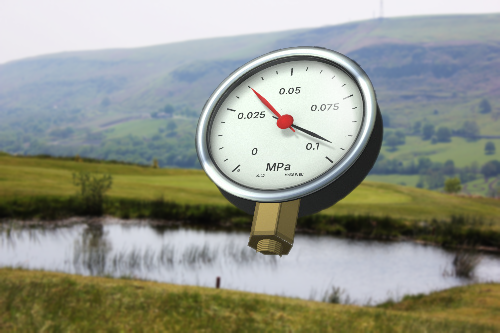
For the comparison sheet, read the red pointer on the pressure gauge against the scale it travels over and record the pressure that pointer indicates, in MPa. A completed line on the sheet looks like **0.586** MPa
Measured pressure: **0.035** MPa
